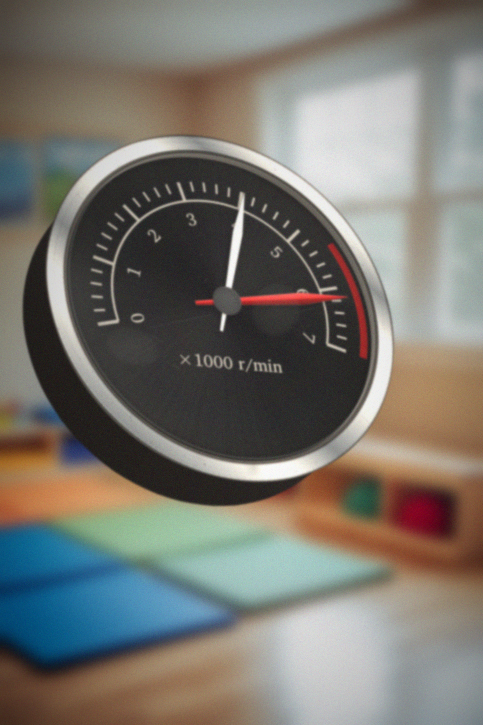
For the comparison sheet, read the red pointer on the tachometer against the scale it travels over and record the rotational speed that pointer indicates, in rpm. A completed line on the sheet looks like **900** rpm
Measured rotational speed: **6200** rpm
